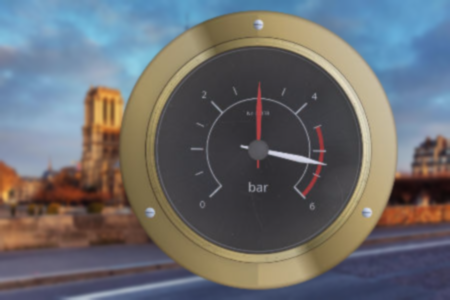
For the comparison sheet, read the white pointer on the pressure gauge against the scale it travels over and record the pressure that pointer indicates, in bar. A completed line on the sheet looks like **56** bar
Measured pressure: **5.25** bar
